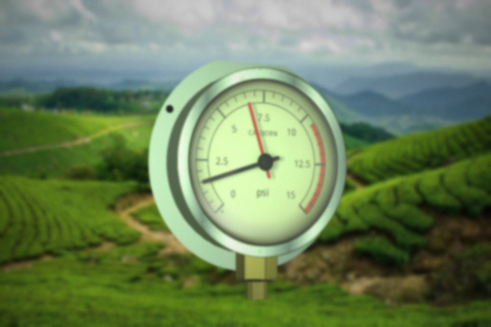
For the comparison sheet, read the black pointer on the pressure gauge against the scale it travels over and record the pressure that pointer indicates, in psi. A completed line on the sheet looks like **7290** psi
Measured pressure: **1.5** psi
